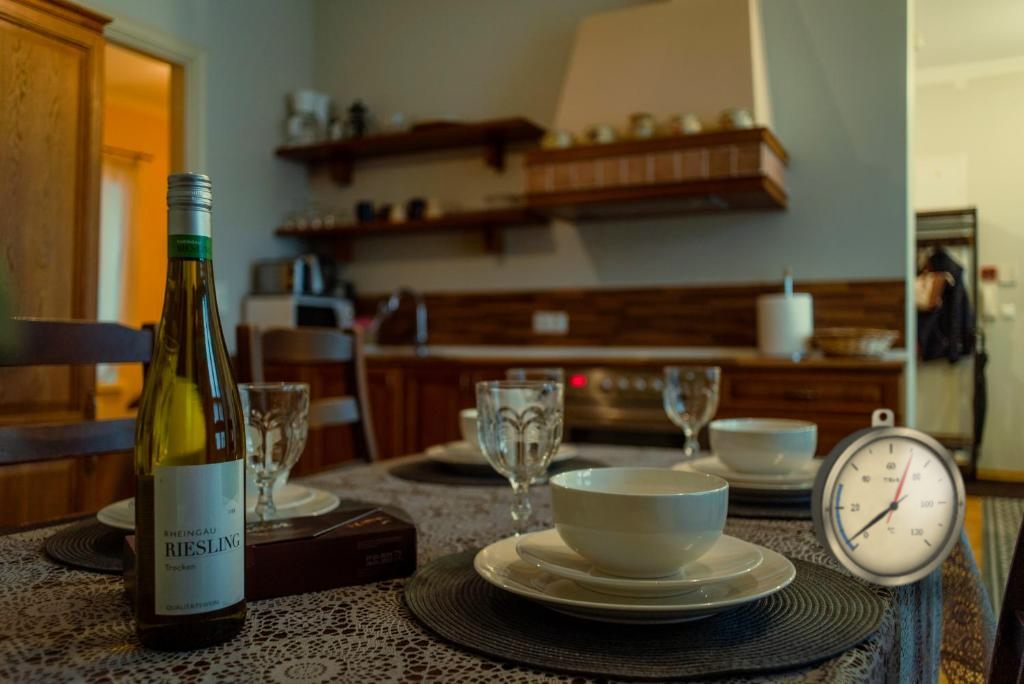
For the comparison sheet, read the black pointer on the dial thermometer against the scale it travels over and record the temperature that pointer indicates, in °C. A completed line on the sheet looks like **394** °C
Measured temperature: **5** °C
